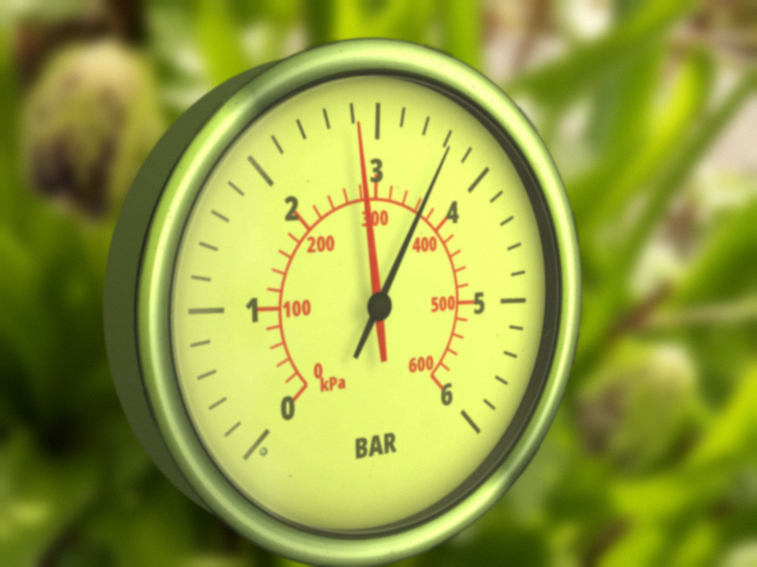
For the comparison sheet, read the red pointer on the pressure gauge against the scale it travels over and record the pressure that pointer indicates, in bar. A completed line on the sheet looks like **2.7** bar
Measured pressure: **2.8** bar
